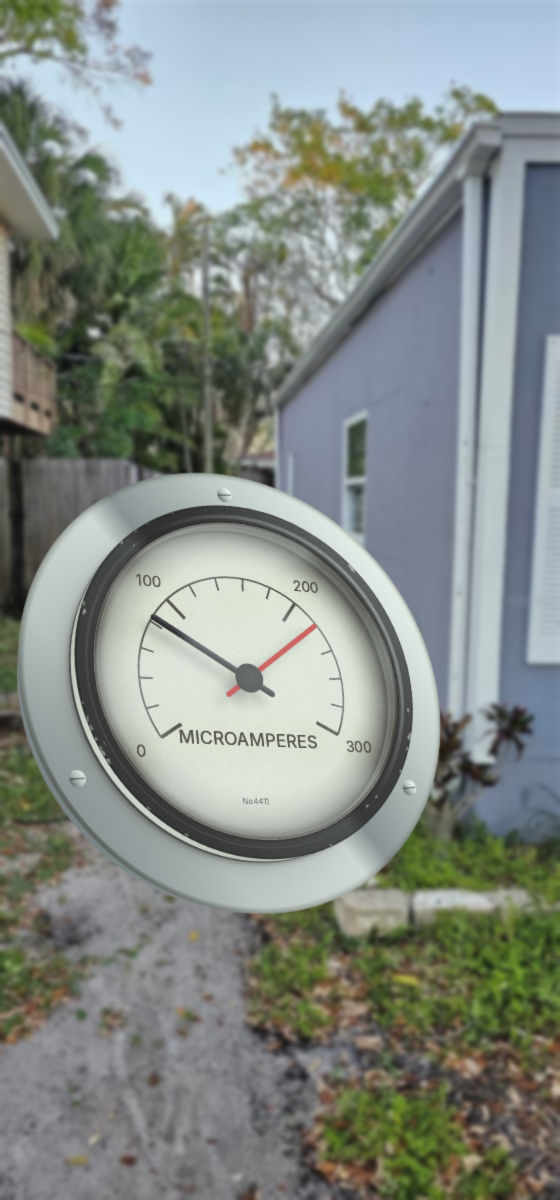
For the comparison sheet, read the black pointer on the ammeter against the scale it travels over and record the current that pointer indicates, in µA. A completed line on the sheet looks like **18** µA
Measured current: **80** µA
